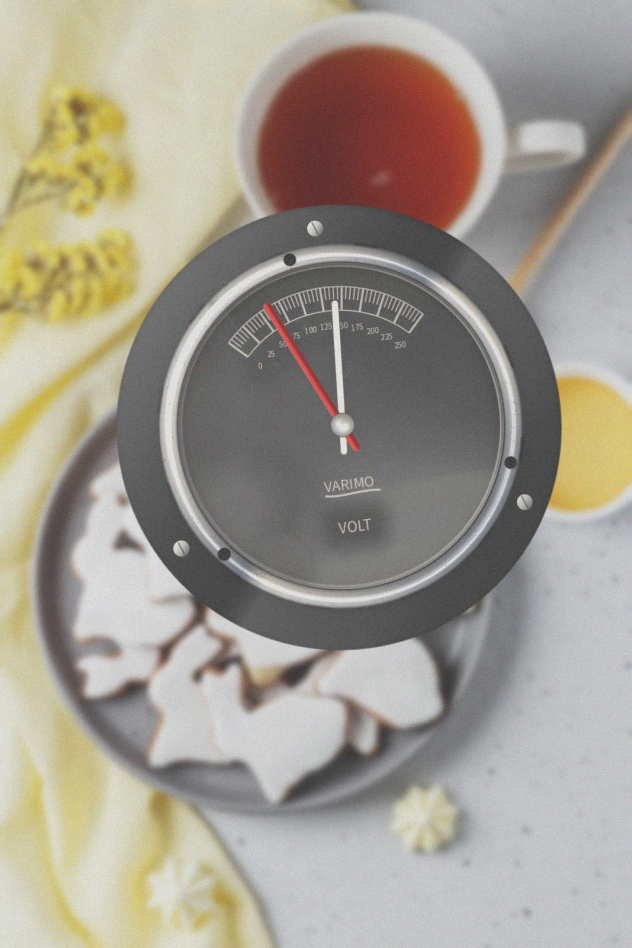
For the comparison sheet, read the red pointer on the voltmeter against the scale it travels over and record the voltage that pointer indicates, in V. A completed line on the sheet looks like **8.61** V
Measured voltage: **60** V
